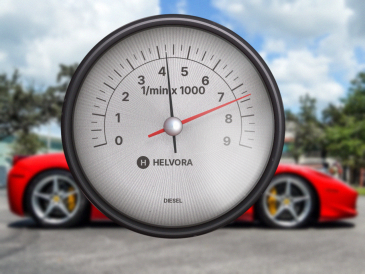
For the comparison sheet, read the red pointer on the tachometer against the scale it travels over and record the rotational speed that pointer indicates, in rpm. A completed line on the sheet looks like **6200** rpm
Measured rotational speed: **7375** rpm
